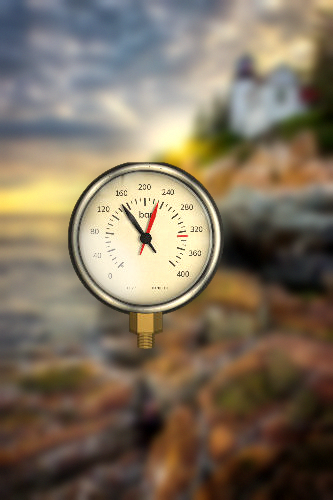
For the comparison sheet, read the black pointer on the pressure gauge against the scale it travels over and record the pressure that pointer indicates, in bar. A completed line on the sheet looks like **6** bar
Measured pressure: **150** bar
